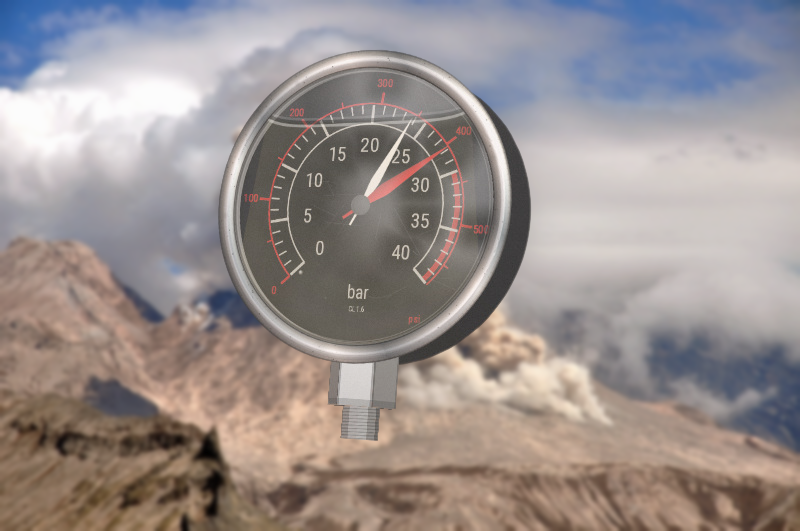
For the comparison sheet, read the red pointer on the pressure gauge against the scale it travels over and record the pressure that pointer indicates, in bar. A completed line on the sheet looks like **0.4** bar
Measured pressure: **28** bar
